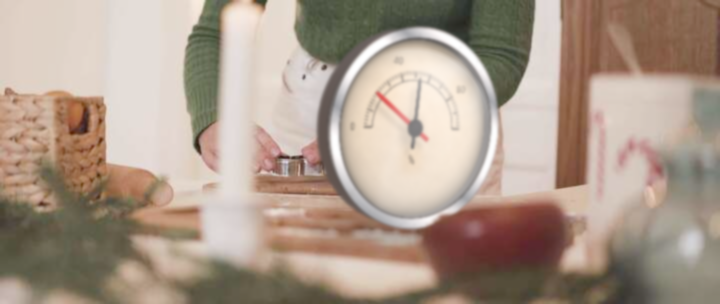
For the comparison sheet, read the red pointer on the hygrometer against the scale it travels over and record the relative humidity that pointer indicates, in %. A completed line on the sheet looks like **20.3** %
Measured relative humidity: **20** %
